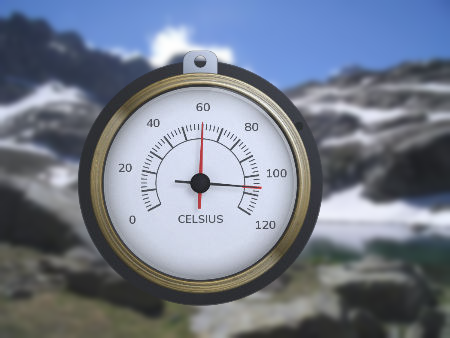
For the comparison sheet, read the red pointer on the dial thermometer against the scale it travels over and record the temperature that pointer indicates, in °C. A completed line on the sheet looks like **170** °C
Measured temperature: **60** °C
